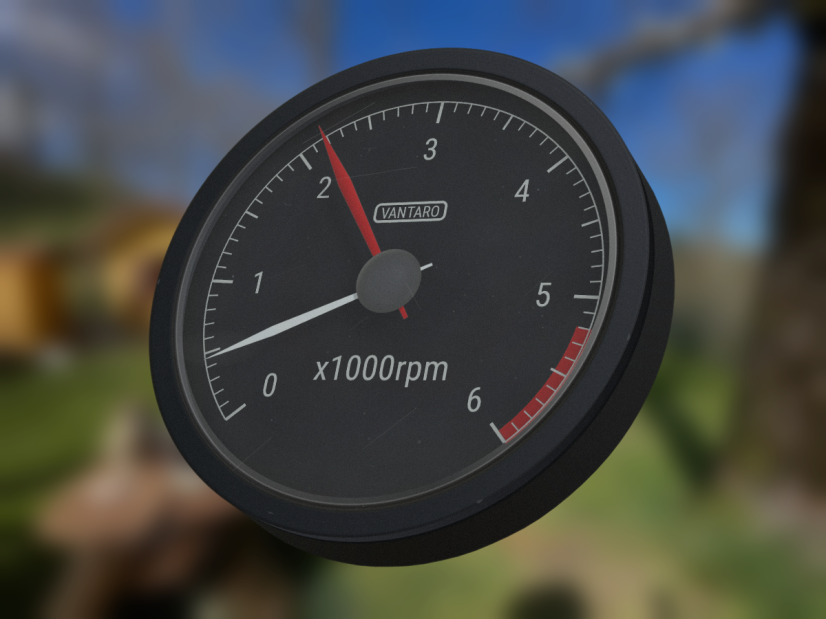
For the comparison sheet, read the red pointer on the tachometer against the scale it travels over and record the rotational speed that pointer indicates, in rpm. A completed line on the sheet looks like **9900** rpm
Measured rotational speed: **2200** rpm
